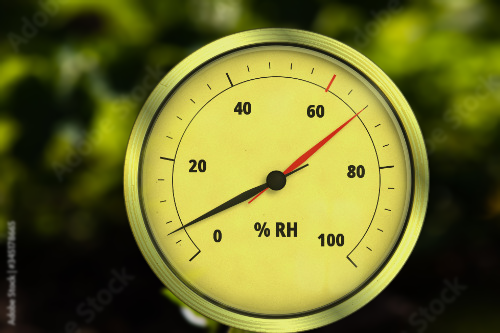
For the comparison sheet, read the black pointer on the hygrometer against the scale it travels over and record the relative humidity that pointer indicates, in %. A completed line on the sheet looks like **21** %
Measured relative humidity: **6** %
